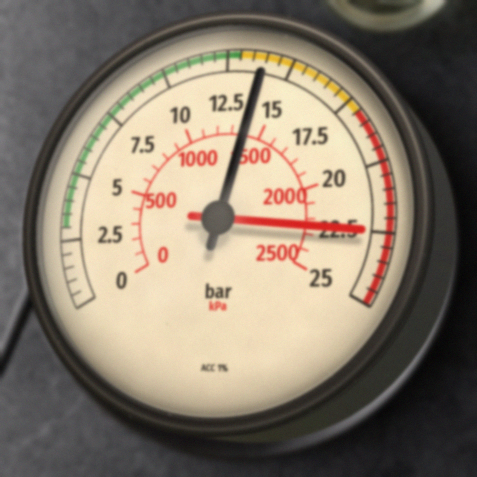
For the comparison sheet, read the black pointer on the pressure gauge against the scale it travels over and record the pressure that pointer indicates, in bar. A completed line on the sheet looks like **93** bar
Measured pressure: **14** bar
